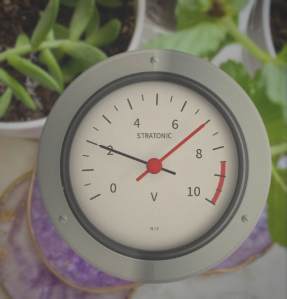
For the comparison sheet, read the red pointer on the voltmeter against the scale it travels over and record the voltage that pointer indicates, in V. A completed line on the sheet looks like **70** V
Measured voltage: **7** V
